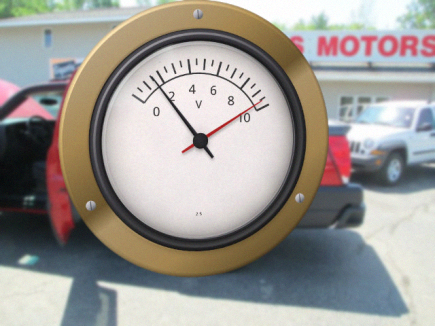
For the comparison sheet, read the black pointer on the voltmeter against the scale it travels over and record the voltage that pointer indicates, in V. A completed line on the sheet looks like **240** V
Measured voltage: **1.5** V
